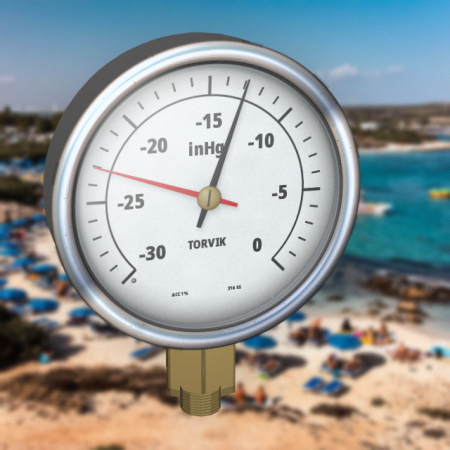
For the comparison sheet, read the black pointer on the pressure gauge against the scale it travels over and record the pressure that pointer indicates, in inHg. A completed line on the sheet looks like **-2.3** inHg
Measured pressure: **-13** inHg
